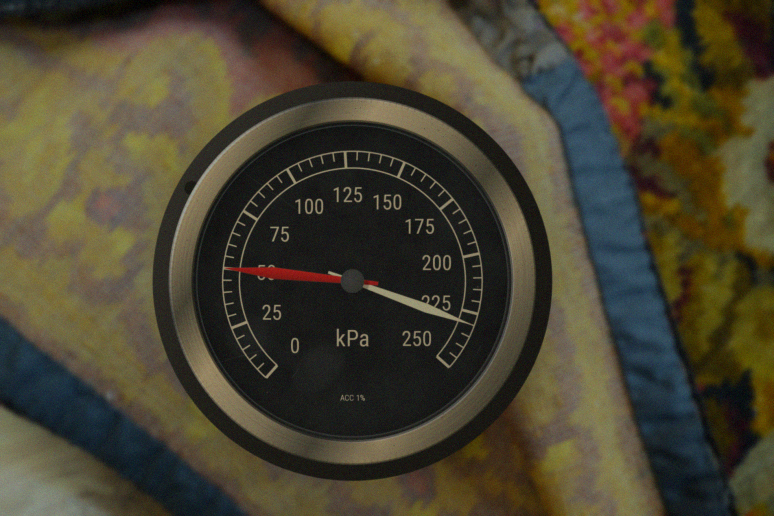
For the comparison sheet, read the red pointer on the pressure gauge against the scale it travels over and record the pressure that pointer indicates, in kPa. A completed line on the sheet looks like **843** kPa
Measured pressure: **50** kPa
